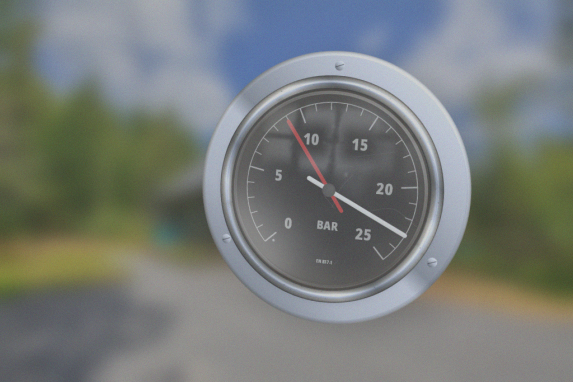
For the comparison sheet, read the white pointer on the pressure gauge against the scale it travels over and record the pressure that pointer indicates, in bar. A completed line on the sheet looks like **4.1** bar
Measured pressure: **23** bar
